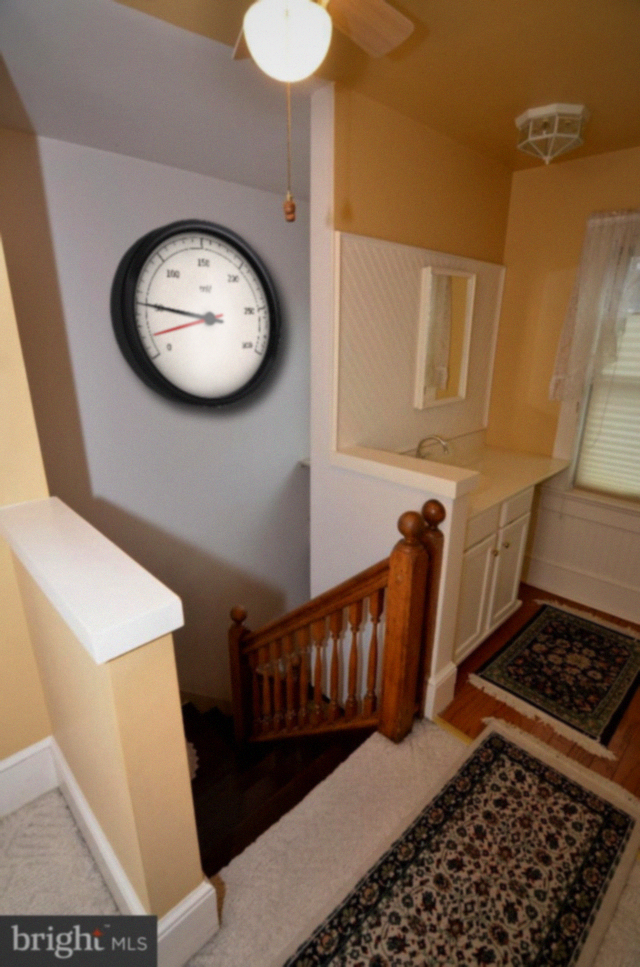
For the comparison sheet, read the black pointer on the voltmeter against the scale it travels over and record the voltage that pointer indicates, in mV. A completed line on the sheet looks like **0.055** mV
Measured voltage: **50** mV
